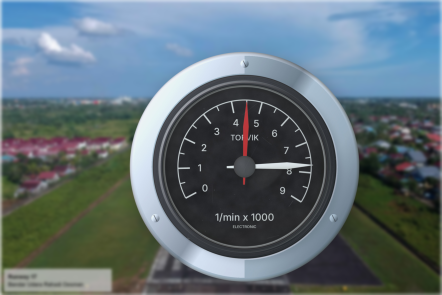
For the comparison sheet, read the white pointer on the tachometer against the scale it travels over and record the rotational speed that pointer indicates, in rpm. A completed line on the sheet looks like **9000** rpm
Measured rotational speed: **7750** rpm
